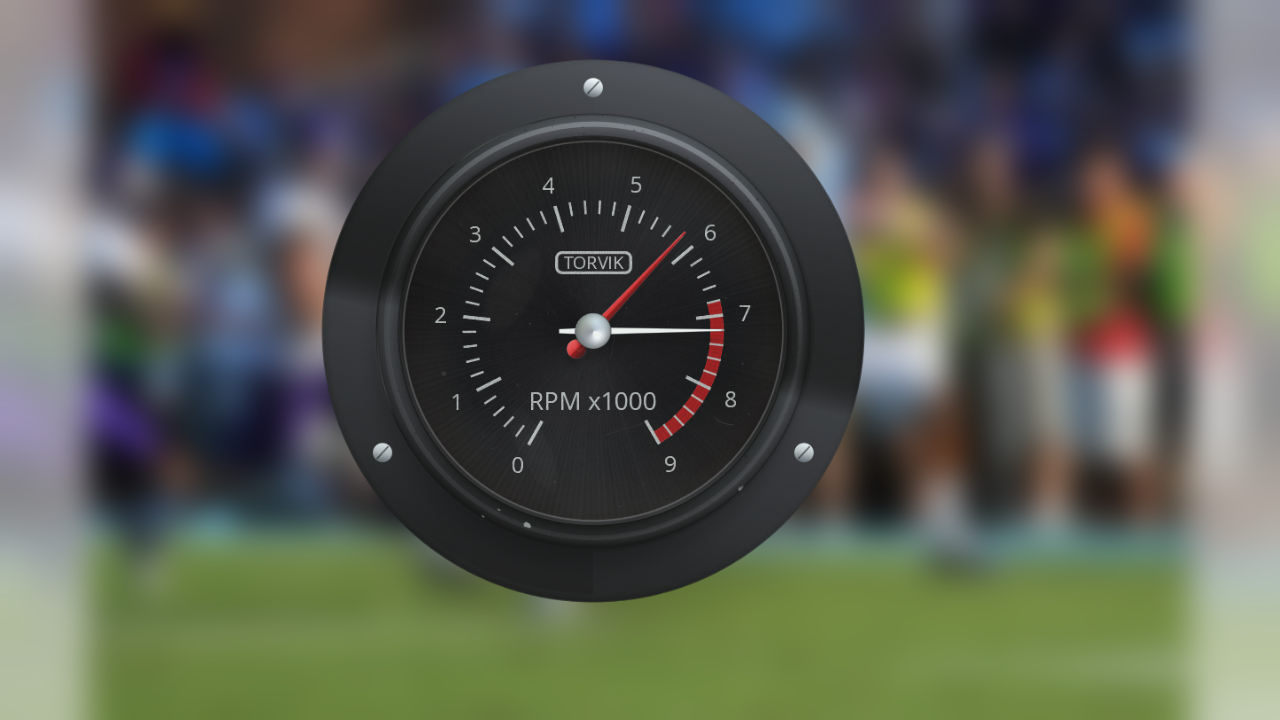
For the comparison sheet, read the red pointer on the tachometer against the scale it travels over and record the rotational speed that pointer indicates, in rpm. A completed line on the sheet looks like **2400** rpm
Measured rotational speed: **5800** rpm
